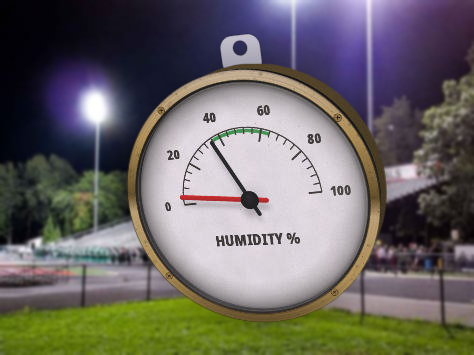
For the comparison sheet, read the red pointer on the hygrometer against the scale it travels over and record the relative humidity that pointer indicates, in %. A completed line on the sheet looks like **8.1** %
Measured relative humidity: **4** %
